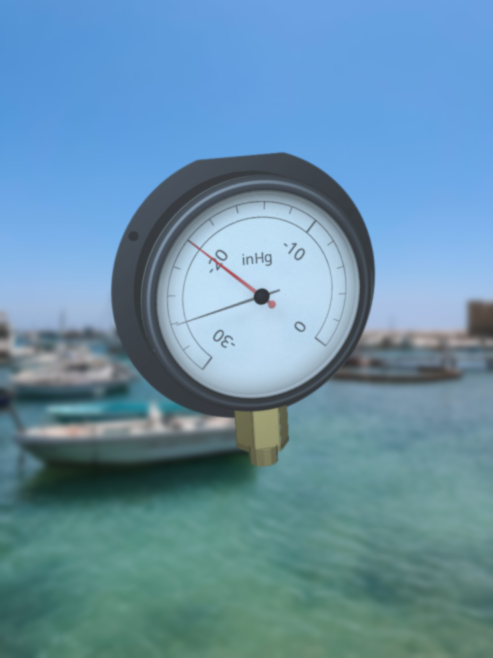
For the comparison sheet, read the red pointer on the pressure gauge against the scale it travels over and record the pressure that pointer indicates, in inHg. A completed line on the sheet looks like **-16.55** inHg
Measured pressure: **-20** inHg
